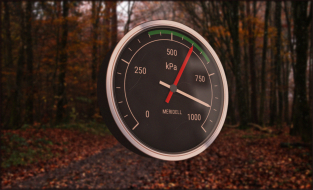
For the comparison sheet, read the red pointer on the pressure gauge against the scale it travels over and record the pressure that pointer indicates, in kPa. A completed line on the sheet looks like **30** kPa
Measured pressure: **600** kPa
